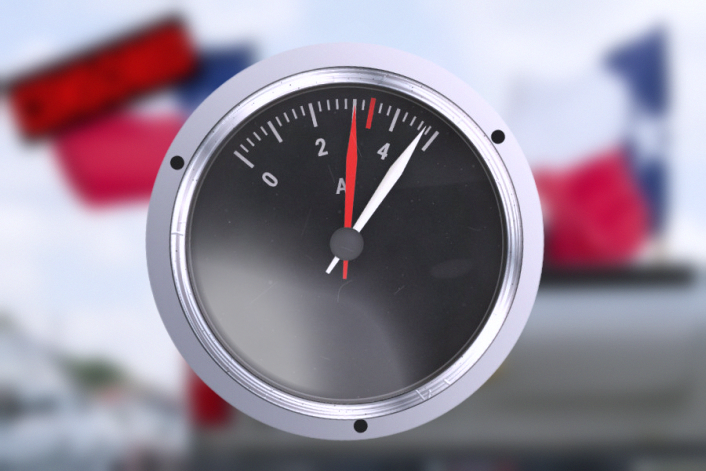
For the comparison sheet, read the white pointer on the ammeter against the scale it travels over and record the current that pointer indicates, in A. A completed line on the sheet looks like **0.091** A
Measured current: **4.7** A
